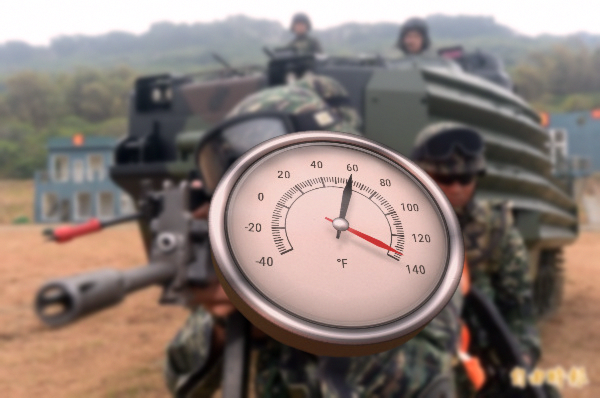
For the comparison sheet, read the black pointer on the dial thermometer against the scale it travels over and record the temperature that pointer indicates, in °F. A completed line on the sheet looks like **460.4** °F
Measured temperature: **60** °F
